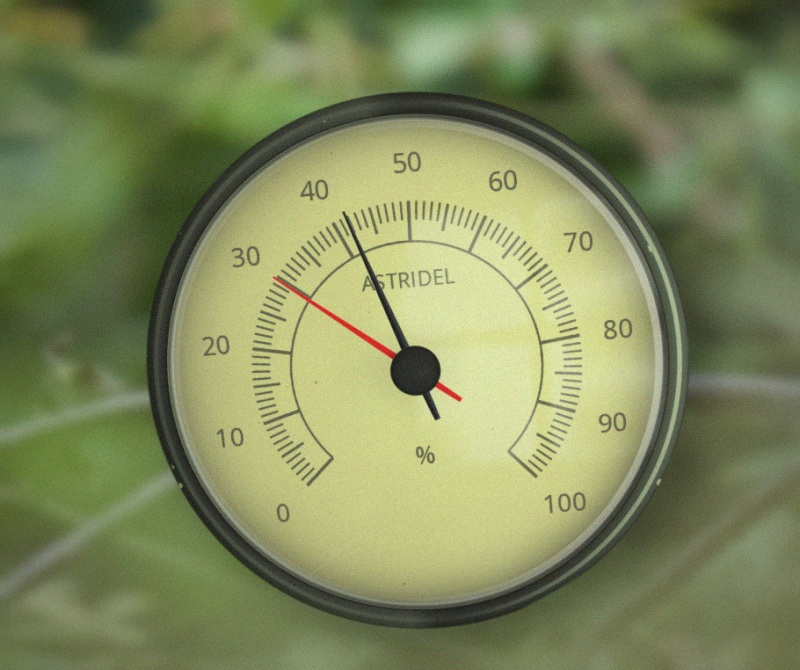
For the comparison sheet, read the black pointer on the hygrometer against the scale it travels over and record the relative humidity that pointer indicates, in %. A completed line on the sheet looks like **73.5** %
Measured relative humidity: **42** %
